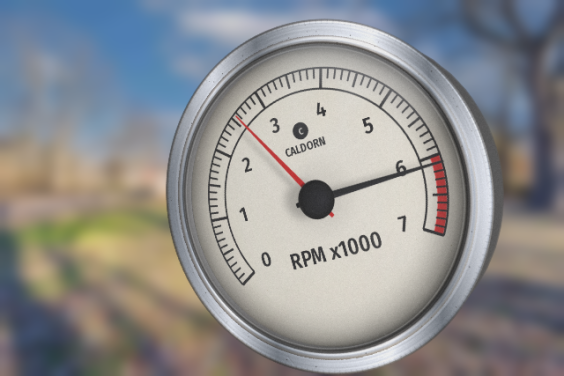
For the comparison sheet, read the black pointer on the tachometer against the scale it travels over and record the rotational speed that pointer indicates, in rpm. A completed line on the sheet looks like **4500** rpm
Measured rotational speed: **6100** rpm
